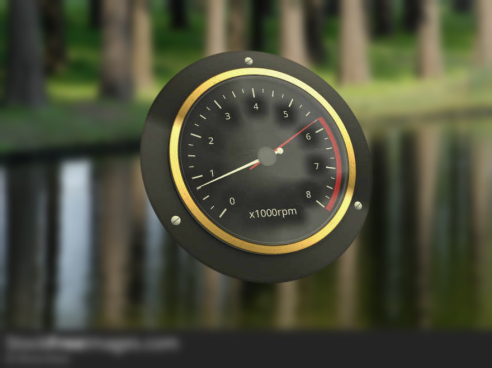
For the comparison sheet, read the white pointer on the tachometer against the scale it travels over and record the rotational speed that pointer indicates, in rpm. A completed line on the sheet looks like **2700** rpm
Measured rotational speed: **750** rpm
